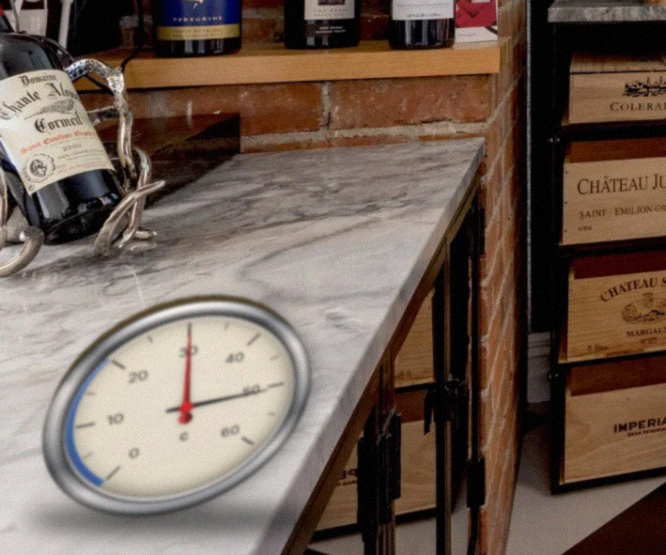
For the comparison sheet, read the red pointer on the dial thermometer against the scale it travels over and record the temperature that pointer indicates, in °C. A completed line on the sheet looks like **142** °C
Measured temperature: **30** °C
